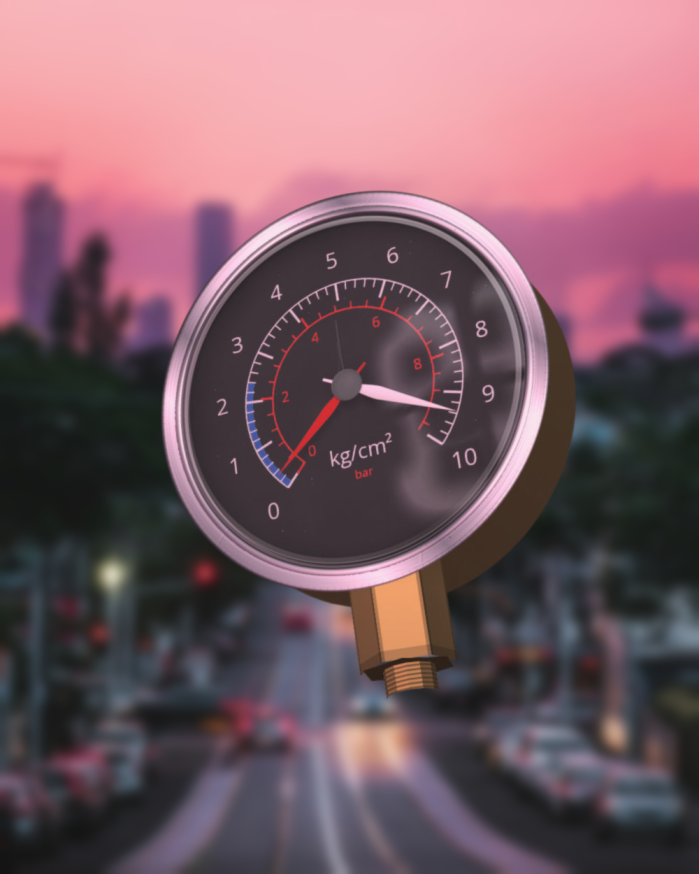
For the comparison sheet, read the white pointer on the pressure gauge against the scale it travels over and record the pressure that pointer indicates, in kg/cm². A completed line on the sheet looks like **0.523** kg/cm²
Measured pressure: **9.4** kg/cm²
